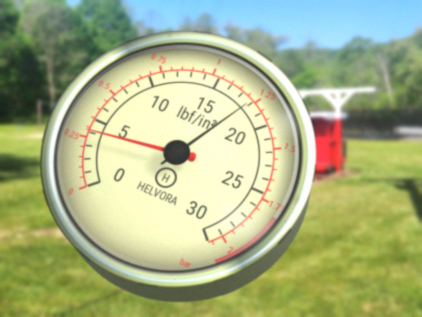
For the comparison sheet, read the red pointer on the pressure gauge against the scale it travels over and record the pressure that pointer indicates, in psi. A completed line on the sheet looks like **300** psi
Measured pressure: **4** psi
